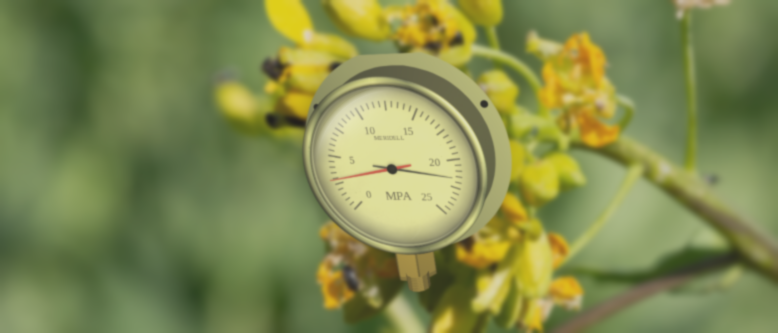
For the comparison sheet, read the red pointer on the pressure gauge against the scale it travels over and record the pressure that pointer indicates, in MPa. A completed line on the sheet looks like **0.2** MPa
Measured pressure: **3** MPa
